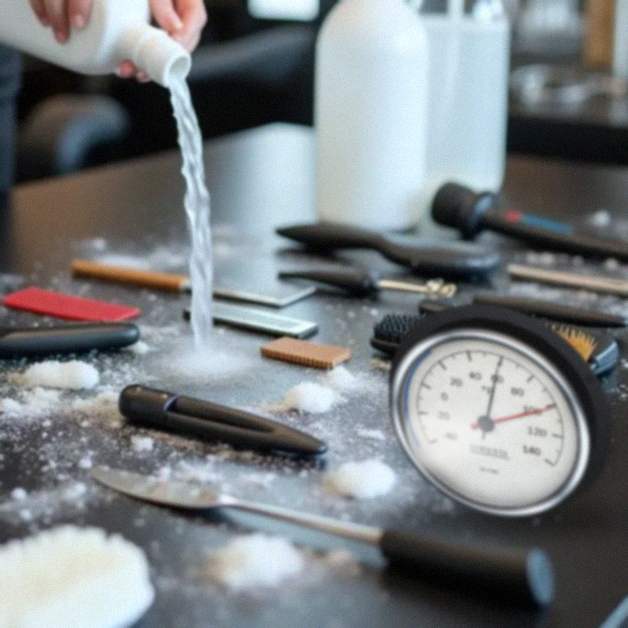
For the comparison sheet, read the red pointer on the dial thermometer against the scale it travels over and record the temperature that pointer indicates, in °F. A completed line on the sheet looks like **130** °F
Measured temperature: **100** °F
